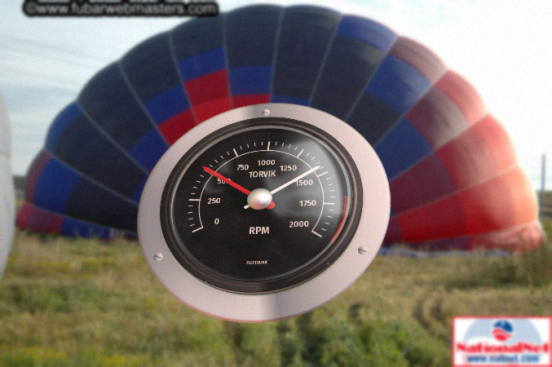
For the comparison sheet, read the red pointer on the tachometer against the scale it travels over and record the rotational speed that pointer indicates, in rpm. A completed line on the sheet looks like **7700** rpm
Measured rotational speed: **500** rpm
